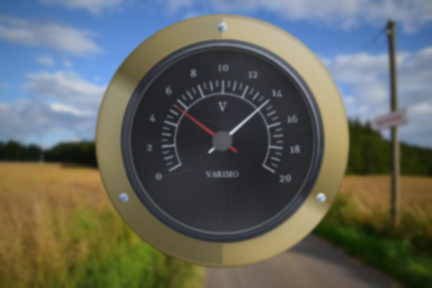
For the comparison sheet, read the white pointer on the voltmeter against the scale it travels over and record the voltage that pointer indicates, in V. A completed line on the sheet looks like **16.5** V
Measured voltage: **14** V
